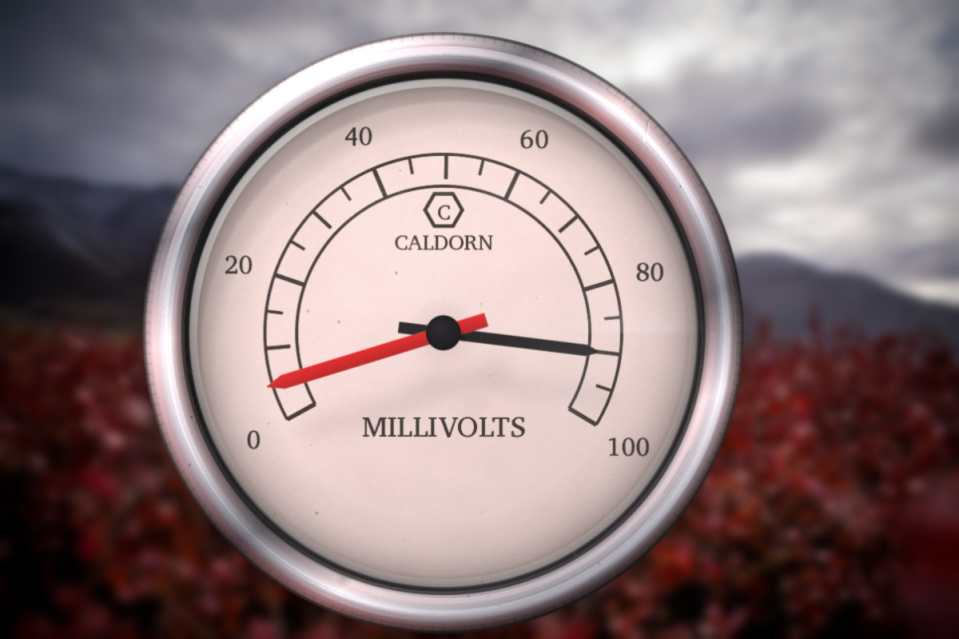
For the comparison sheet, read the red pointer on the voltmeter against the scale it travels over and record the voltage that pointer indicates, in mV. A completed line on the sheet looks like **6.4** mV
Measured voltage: **5** mV
